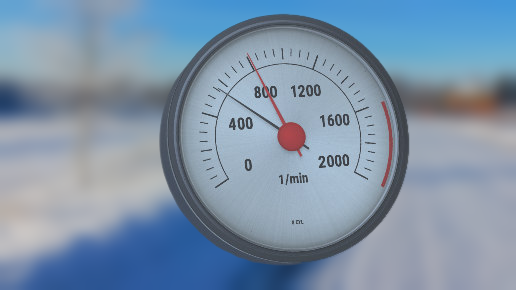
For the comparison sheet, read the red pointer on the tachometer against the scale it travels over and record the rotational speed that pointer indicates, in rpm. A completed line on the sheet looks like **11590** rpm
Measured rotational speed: **800** rpm
